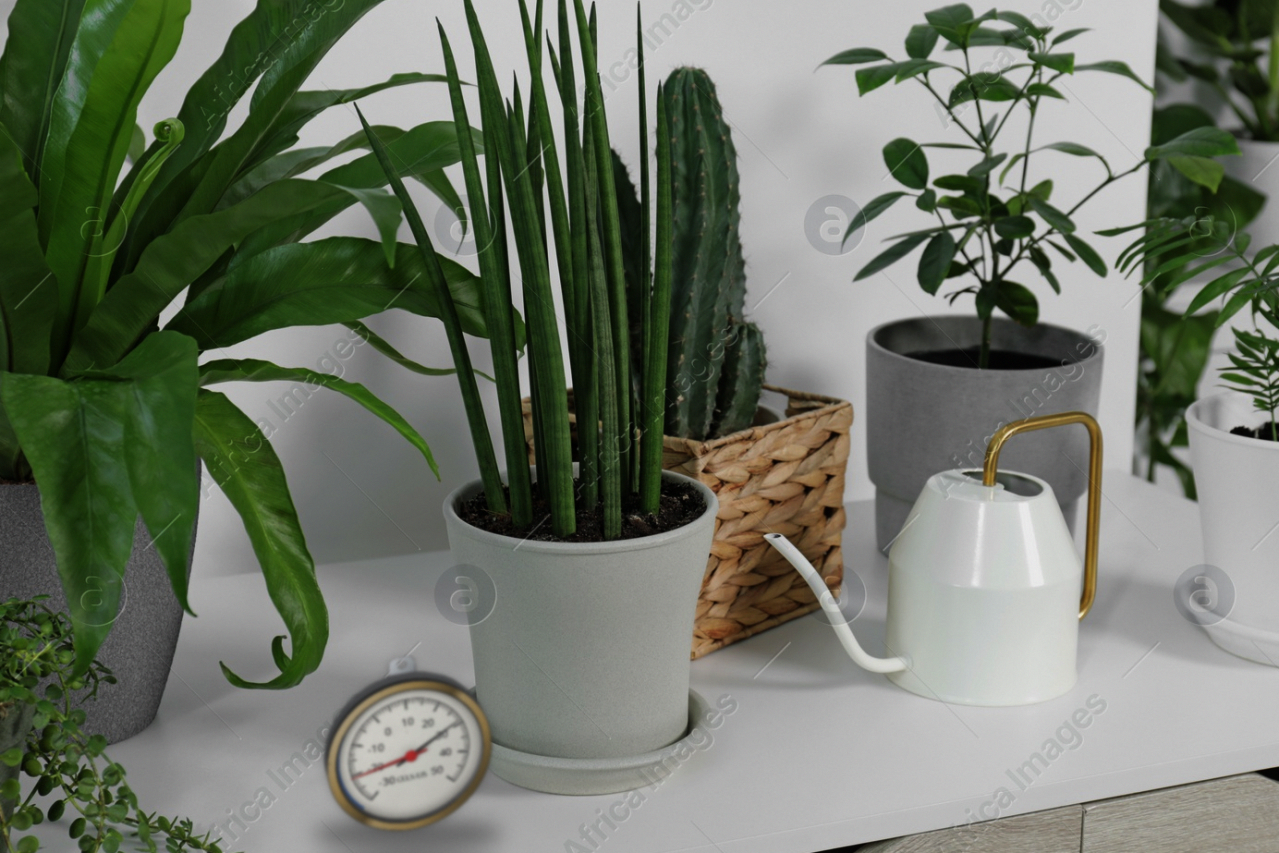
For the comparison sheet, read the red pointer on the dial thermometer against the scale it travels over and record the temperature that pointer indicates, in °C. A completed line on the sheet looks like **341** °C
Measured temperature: **-20** °C
